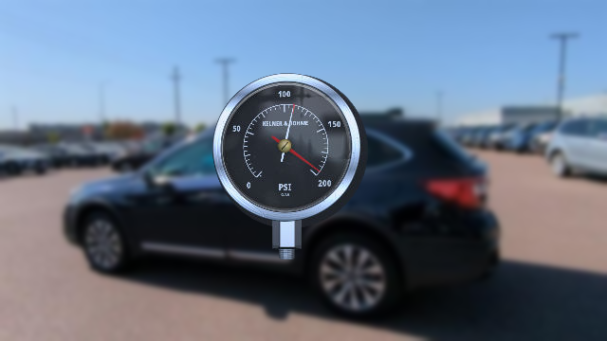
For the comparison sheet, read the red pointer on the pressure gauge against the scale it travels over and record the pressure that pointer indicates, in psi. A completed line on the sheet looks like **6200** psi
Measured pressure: **195** psi
